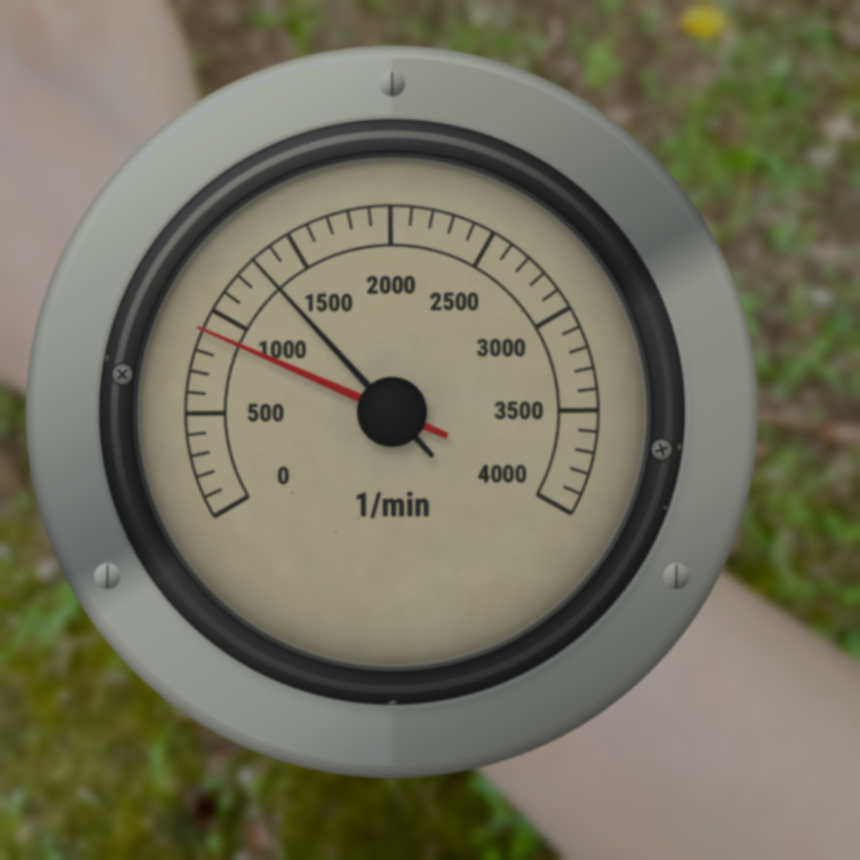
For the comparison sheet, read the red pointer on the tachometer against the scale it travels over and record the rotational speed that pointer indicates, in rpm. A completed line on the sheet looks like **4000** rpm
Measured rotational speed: **900** rpm
